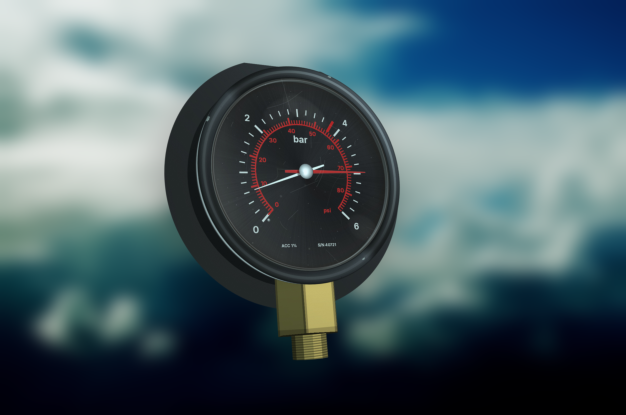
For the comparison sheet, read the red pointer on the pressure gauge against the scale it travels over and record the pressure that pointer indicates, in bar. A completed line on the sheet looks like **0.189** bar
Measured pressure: **5** bar
